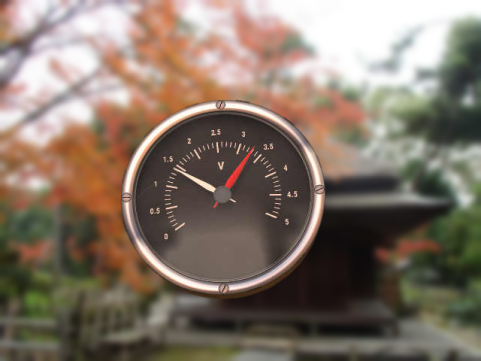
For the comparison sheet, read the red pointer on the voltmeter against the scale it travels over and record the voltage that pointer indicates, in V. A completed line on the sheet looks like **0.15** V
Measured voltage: **3.3** V
